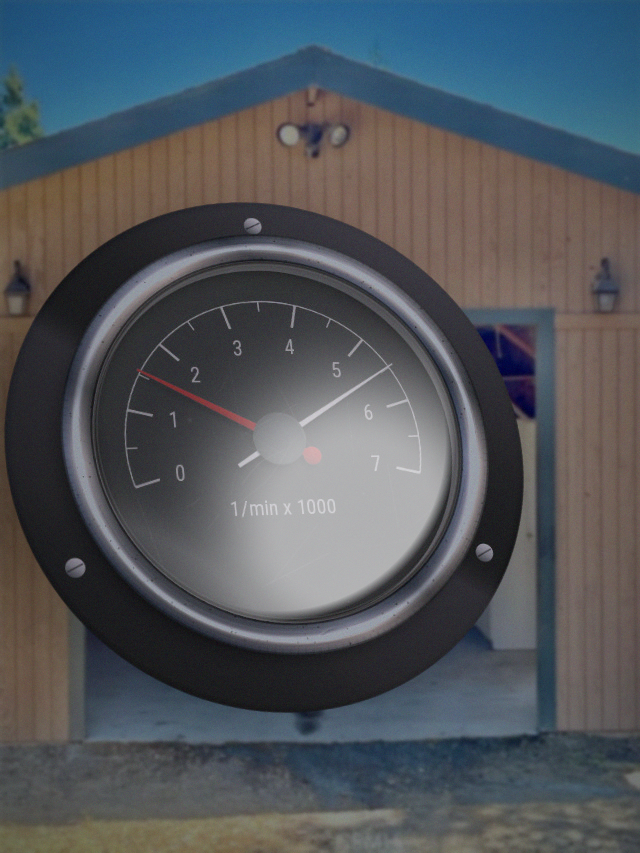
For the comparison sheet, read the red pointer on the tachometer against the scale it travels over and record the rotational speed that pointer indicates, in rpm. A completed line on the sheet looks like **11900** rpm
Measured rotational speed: **1500** rpm
